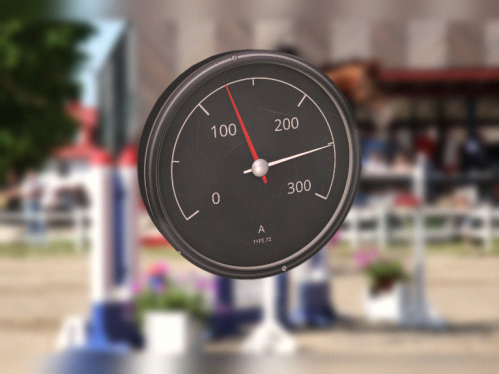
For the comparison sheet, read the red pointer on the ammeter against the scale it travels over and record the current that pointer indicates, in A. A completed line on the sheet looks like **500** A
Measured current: **125** A
